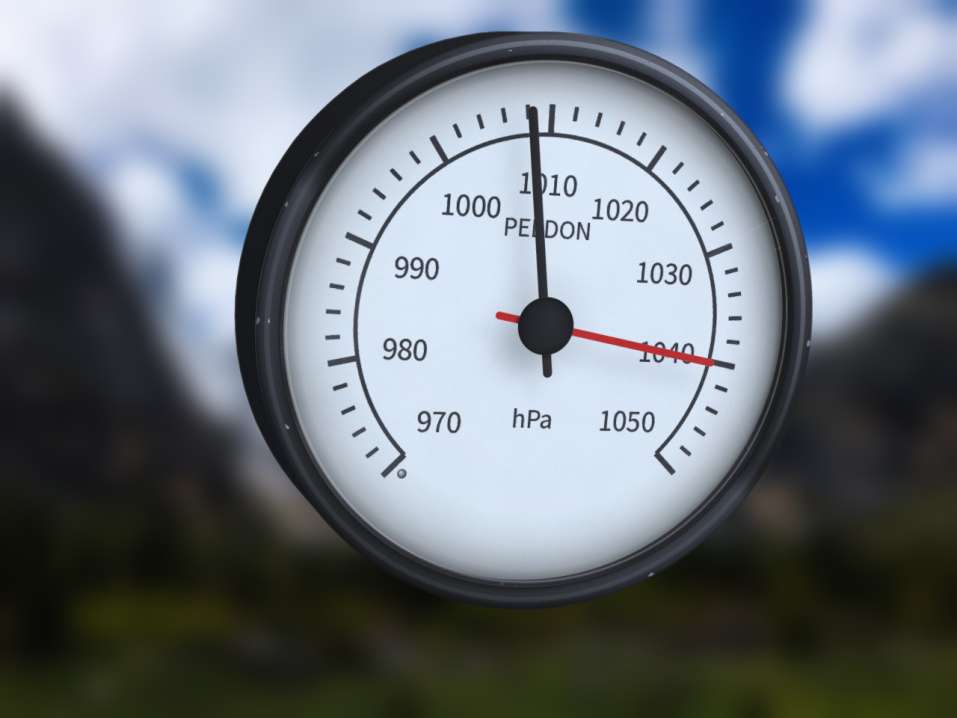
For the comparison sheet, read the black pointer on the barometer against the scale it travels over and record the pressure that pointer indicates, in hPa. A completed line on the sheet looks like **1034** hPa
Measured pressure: **1008** hPa
